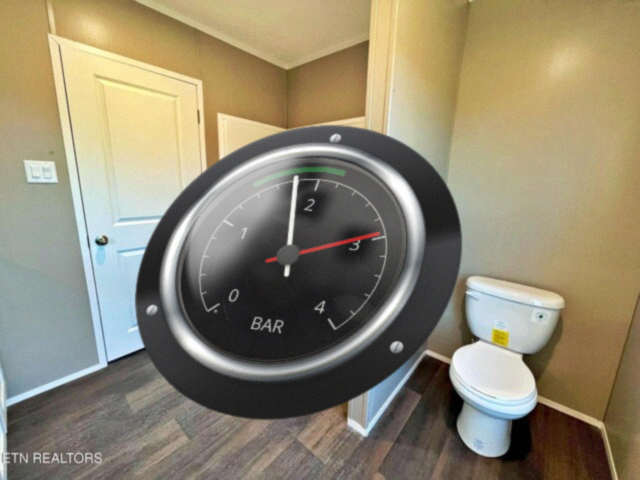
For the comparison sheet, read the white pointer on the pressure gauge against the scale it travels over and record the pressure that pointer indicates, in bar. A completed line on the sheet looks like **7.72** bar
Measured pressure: **1.8** bar
